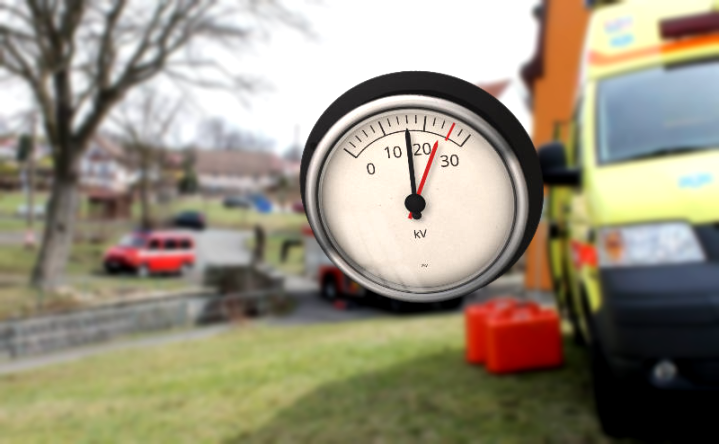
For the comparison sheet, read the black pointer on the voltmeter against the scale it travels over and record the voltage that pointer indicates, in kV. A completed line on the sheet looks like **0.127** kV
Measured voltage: **16** kV
